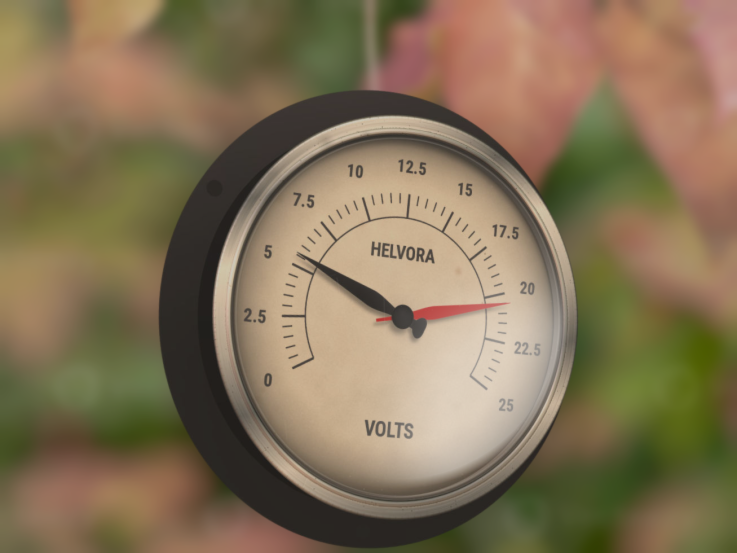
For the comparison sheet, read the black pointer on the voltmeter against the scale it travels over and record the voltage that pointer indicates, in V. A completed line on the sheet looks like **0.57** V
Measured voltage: **5.5** V
